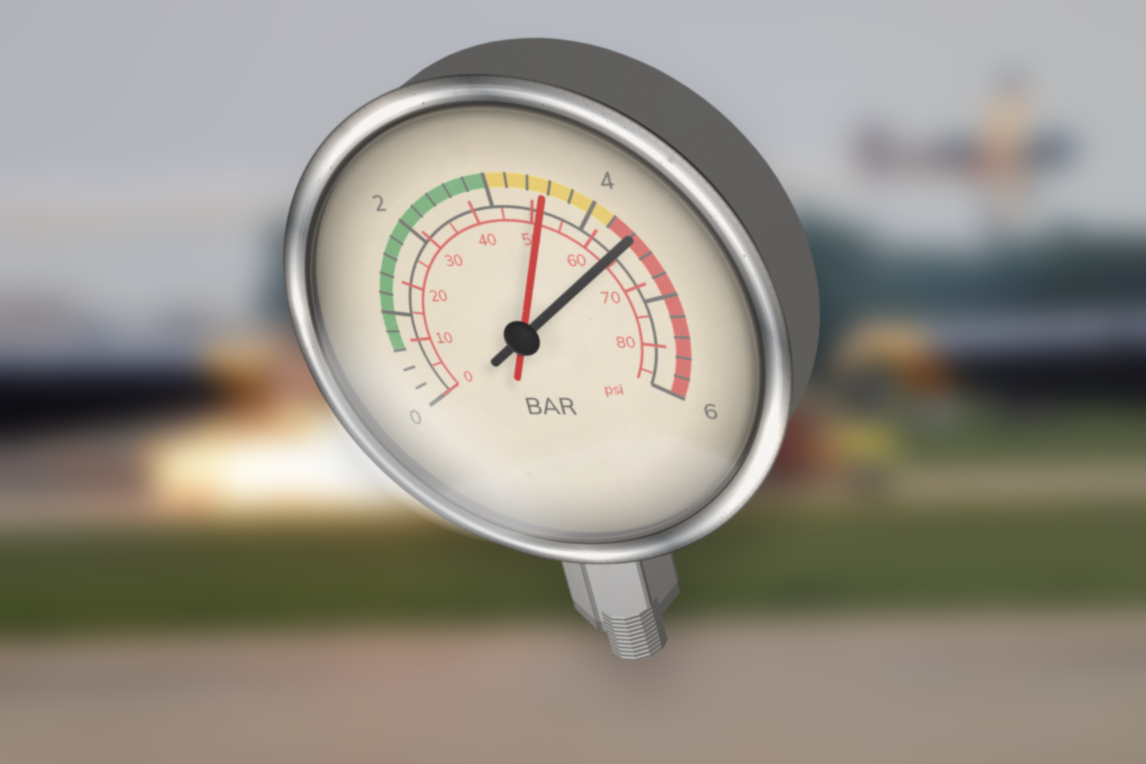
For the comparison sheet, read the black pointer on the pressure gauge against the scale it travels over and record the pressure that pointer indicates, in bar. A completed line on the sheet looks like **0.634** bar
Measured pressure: **4.4** bar
